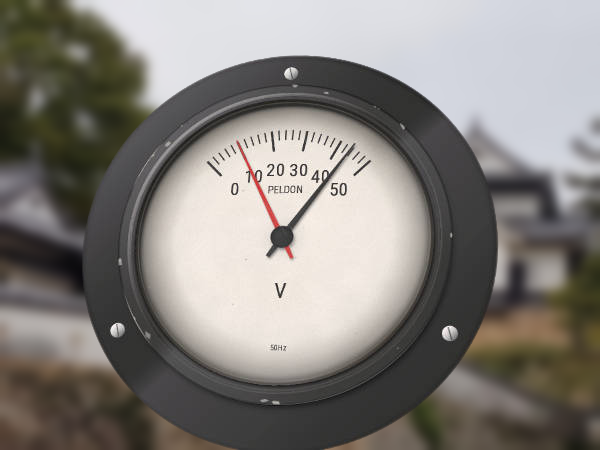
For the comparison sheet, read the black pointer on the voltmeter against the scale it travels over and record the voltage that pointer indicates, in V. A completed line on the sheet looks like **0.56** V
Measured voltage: **44** V
